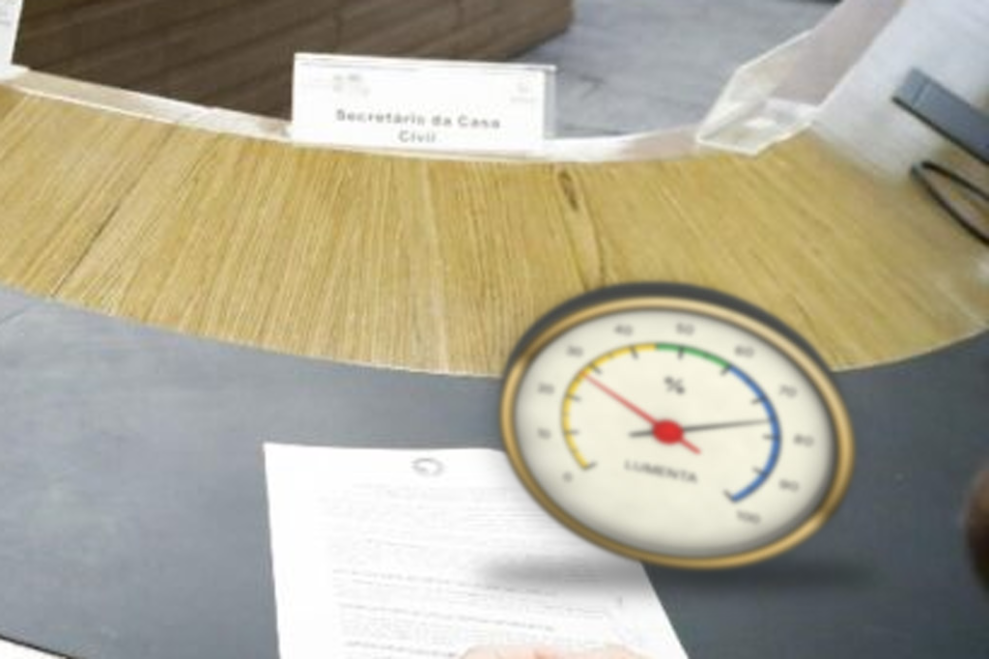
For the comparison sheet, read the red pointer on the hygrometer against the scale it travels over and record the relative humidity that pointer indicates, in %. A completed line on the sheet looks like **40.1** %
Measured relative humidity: **27.5** %
